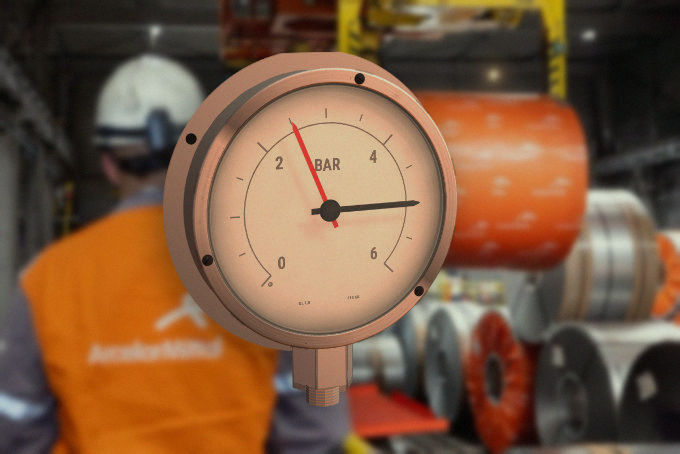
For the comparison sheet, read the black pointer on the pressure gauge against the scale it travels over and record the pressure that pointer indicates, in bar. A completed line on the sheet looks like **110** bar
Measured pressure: **5** bar
